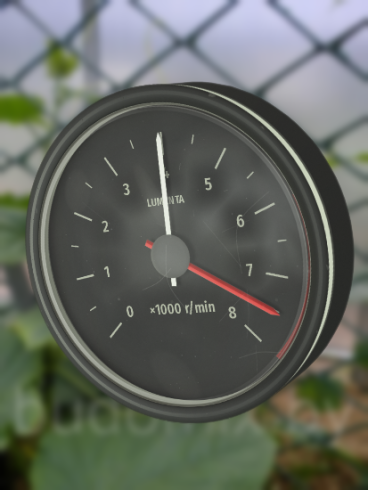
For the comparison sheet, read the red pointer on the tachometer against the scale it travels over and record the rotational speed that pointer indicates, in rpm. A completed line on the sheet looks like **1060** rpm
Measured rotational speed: **7500** rpm
